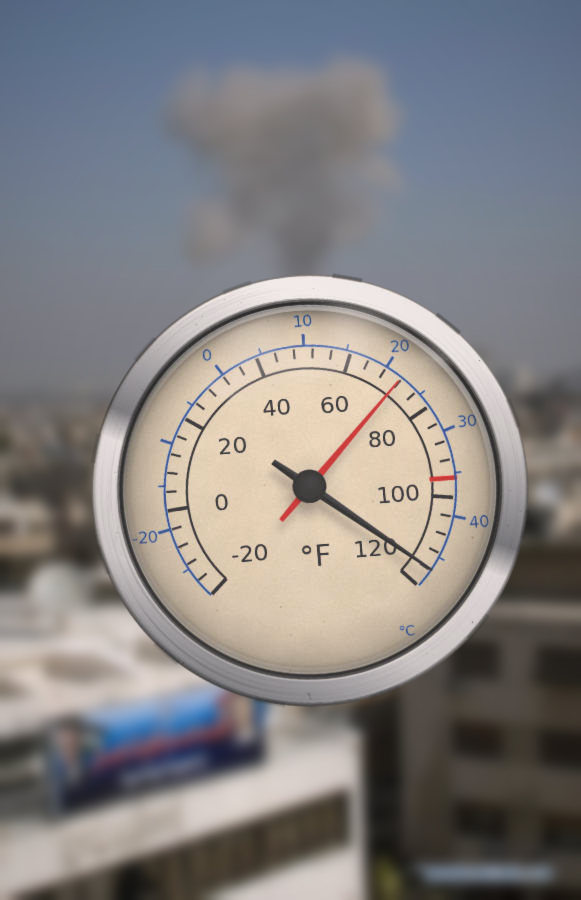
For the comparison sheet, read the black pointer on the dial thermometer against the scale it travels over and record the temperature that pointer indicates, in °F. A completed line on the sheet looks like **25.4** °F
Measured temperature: **116** °F
